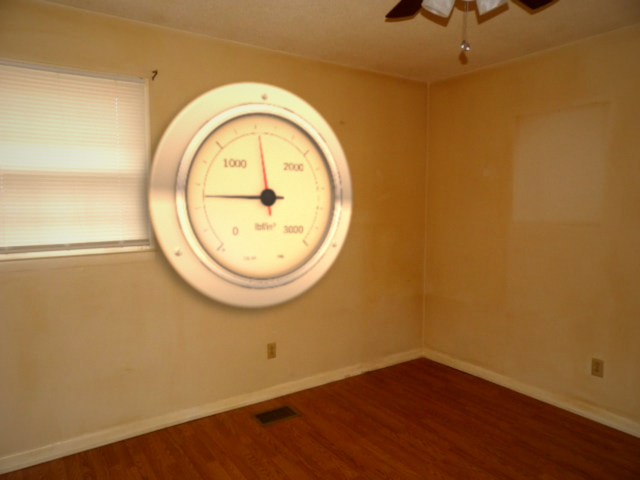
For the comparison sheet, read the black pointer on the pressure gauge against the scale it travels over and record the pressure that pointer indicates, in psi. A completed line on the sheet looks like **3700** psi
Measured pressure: **500** psi
